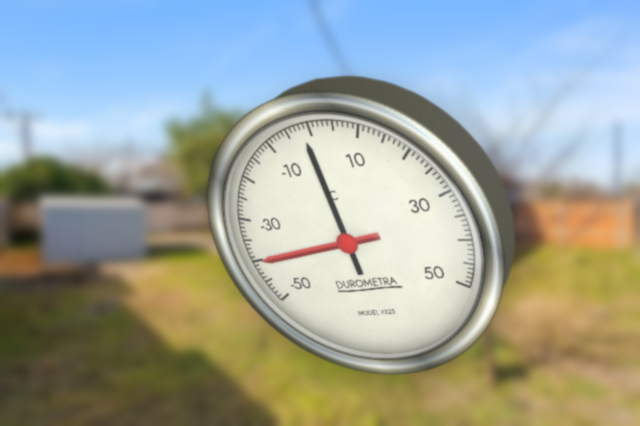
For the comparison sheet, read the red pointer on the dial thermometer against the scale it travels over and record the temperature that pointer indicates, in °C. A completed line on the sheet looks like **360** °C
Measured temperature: **-40** °C
